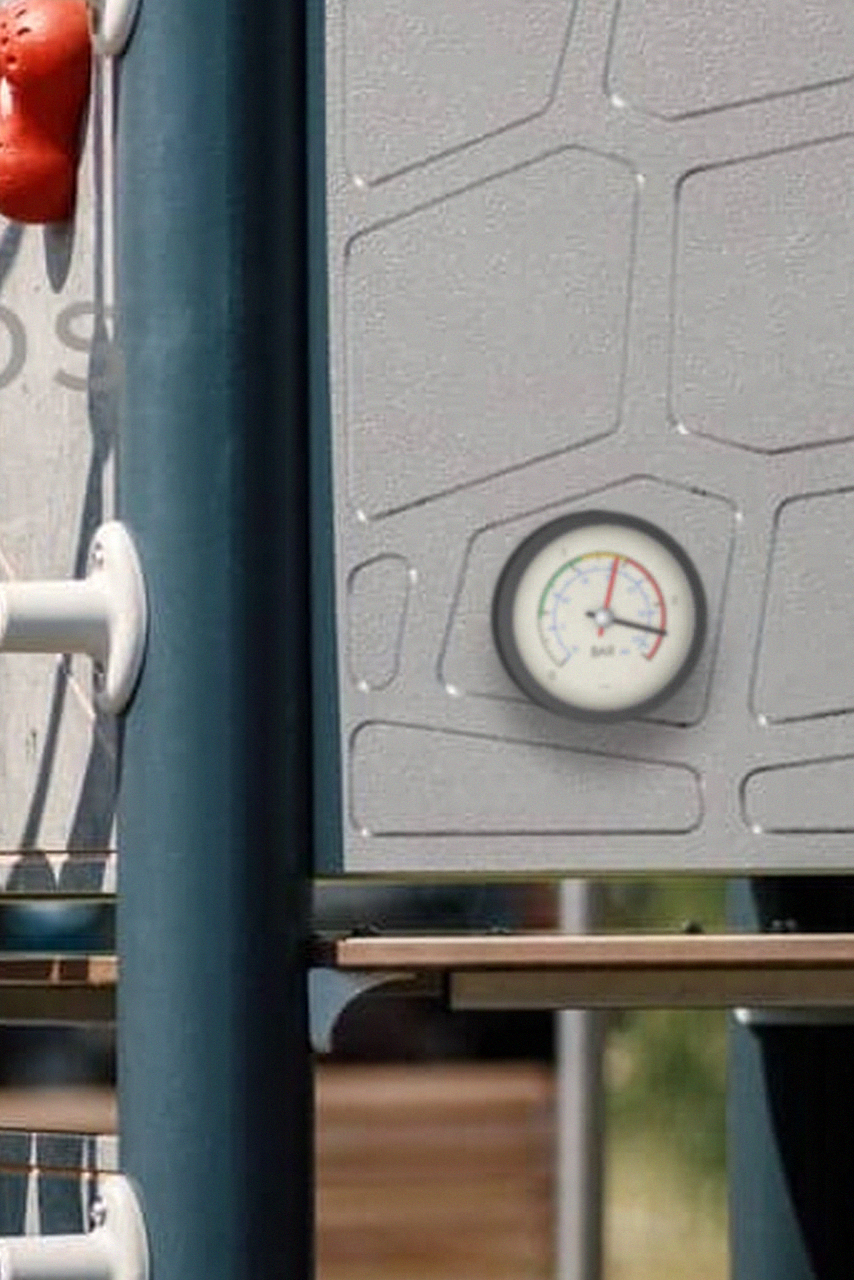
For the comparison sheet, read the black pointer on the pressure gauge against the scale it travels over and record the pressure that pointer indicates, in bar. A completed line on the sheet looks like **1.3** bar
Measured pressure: **2.25** bar
